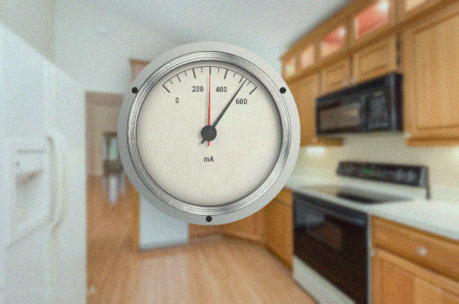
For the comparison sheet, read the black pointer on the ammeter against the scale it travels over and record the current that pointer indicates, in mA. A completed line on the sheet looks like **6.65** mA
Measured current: **525** mA
